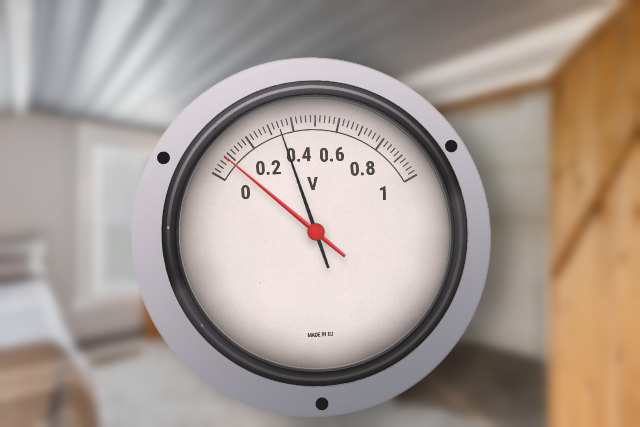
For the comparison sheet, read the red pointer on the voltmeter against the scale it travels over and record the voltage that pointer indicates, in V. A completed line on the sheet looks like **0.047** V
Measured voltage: **0.08** V
